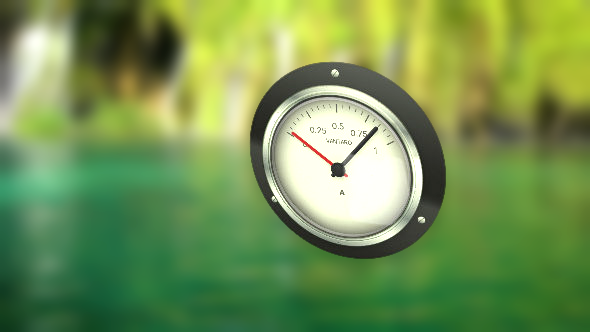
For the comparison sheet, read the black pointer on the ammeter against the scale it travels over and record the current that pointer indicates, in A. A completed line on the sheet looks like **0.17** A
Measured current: **0.85** A
